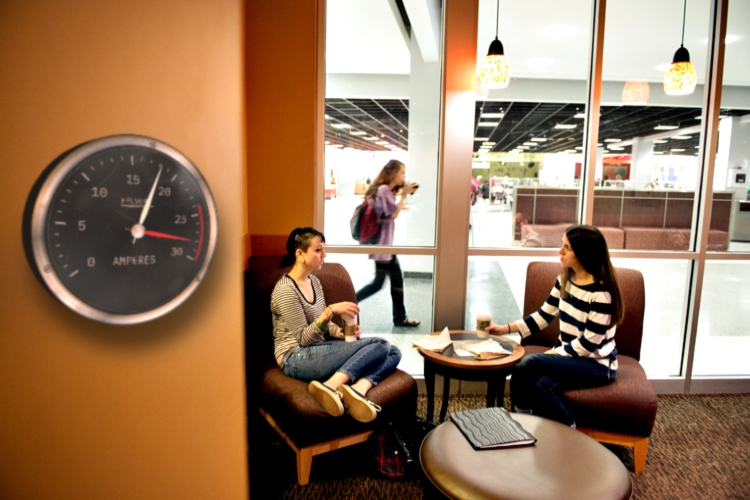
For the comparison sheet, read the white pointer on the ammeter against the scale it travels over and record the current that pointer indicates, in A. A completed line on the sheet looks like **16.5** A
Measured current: **18** A
